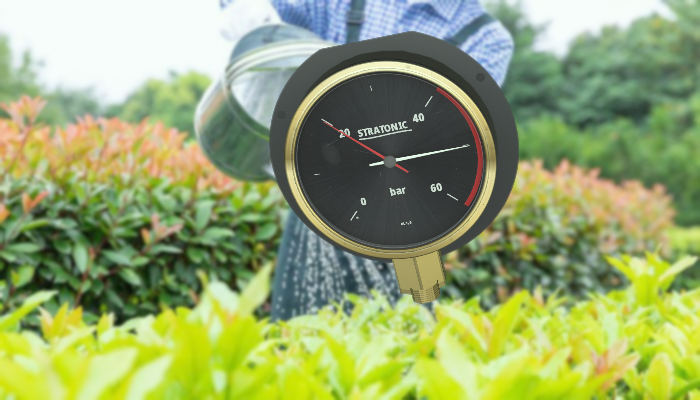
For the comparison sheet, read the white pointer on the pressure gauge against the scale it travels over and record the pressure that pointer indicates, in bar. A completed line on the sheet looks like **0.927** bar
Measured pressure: **50** bar
